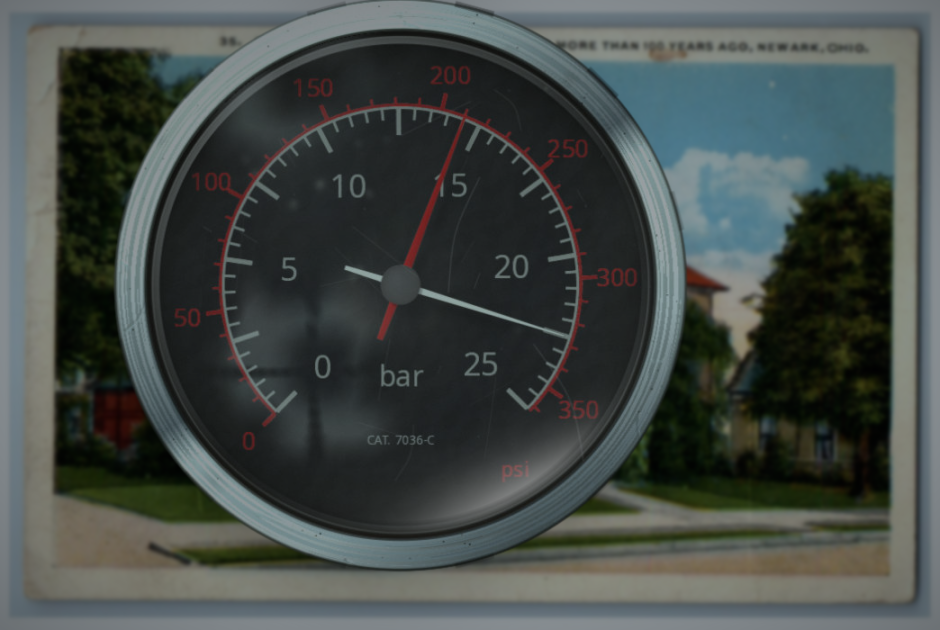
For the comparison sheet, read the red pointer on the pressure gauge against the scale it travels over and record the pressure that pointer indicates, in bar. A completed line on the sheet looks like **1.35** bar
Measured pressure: **14.5** bar
